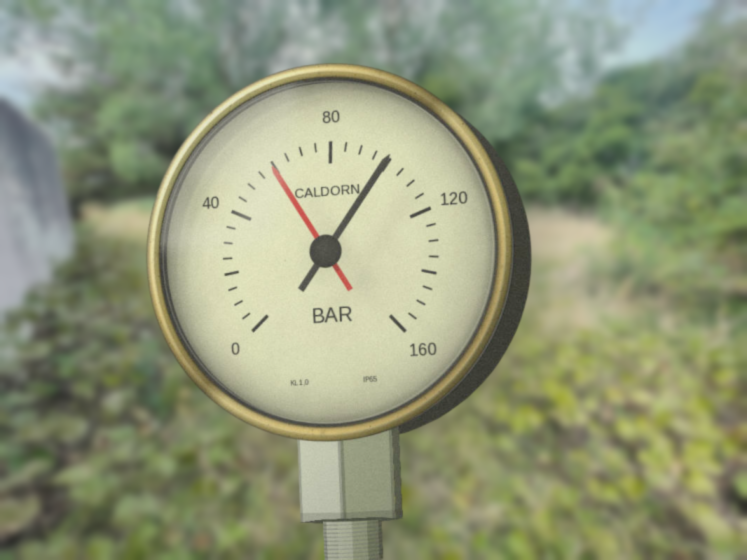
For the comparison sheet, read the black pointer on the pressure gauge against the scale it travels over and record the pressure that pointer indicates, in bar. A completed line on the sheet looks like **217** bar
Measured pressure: **100** bar
